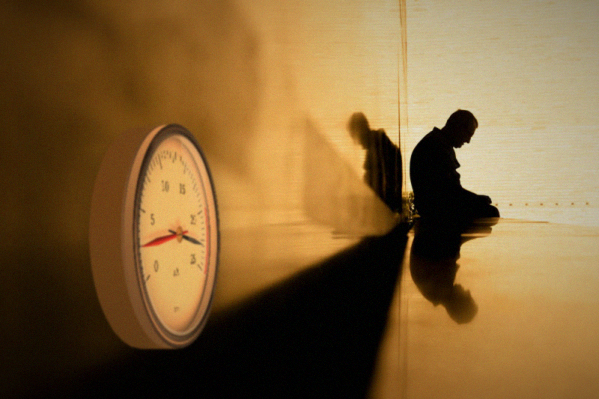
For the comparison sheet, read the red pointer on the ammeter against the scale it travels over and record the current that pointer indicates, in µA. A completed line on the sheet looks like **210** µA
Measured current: **2.5** µA
